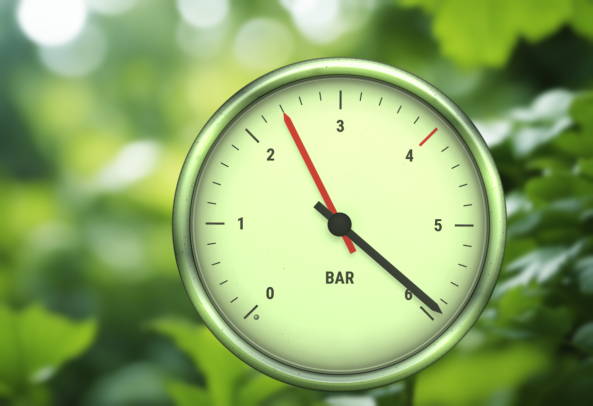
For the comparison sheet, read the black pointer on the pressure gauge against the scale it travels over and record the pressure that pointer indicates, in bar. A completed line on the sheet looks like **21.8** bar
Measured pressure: **5.9** bar
